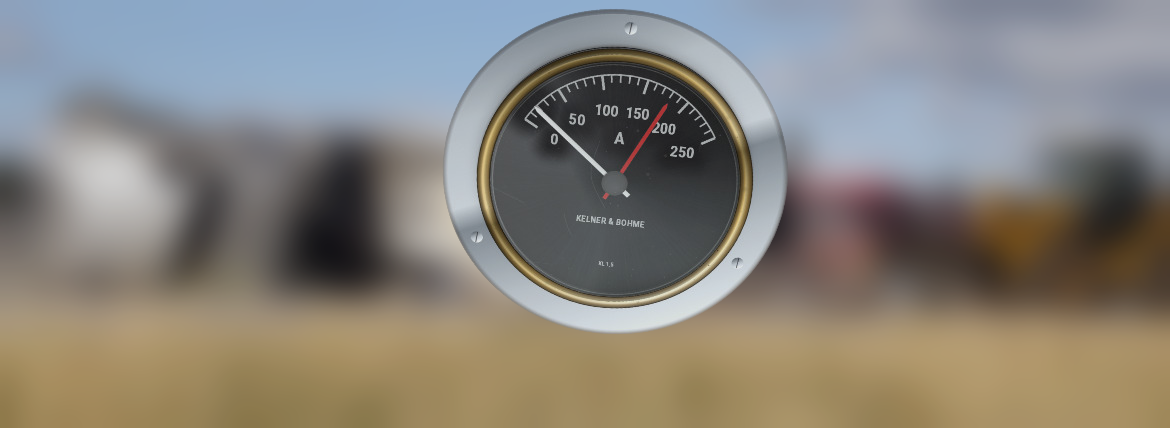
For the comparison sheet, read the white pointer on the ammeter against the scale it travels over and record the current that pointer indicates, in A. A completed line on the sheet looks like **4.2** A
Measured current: **20** A
